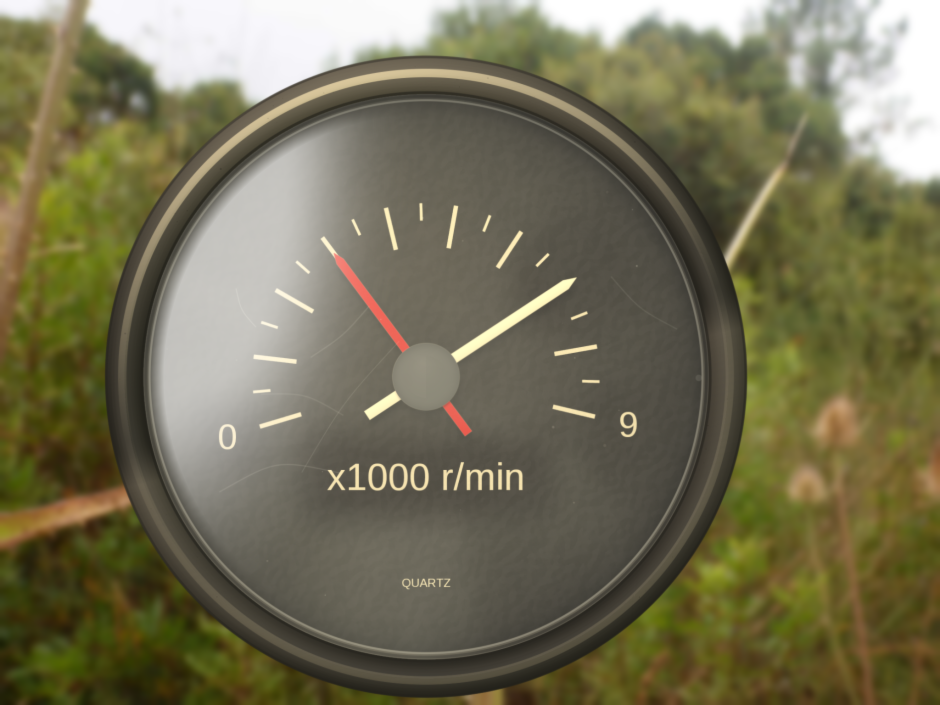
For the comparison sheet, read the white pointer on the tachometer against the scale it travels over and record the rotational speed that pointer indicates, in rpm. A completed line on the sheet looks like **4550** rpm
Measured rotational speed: **7000** rpm
